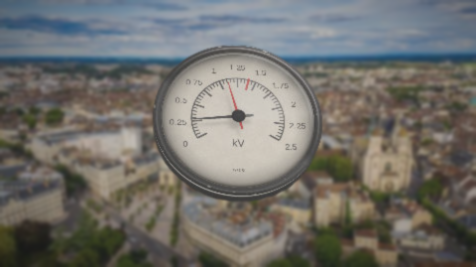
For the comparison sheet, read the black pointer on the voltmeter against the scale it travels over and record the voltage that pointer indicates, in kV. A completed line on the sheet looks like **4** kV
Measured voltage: **0.25** kV
